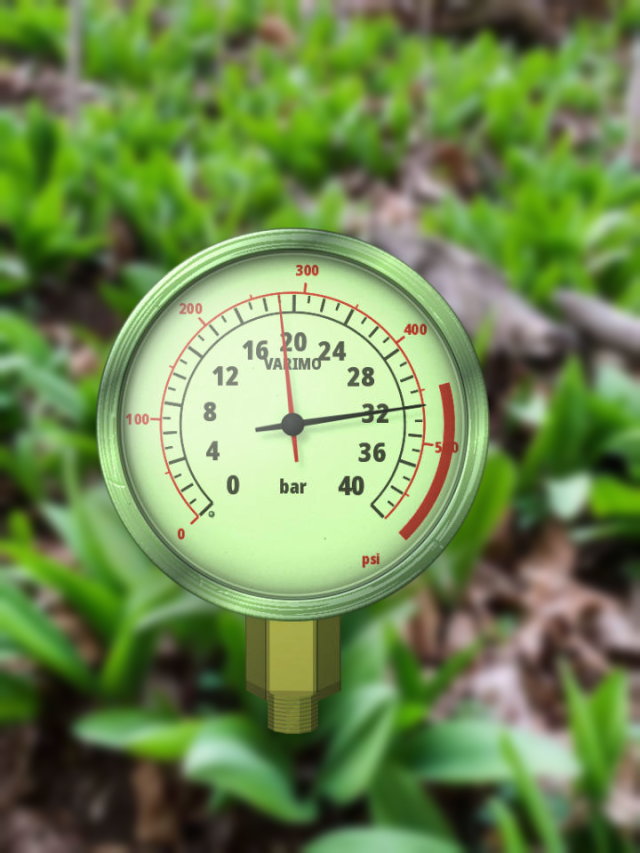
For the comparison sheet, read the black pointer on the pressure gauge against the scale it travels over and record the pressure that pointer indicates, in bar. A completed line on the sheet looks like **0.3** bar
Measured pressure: **32** bar
